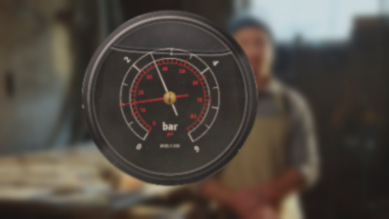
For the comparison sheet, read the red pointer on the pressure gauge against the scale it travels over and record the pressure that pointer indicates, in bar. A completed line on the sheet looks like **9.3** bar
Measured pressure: **1** bar
